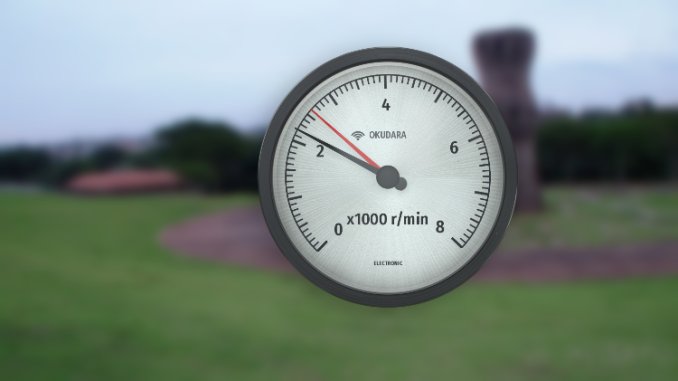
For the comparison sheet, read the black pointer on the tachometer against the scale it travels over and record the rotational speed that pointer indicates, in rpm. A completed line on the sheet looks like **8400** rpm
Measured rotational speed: **2200** rpm
